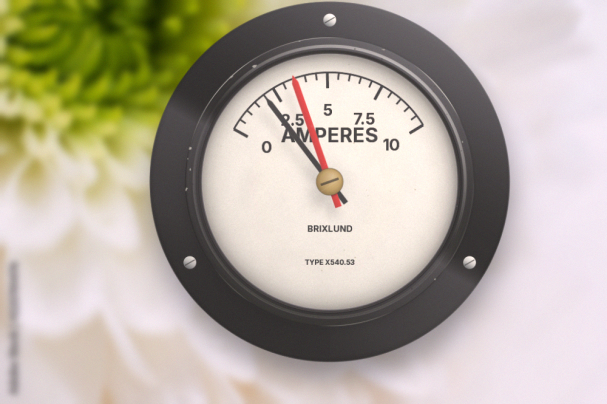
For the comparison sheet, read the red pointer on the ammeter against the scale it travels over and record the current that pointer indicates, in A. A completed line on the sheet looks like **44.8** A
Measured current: **3.5** A
